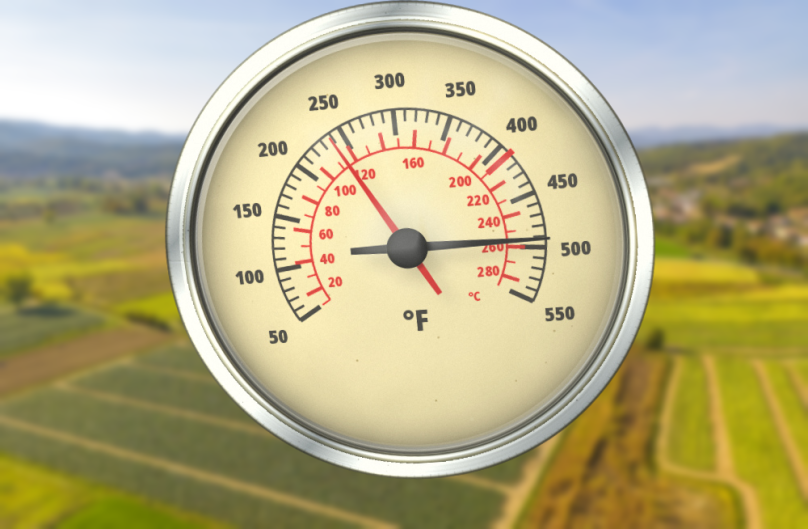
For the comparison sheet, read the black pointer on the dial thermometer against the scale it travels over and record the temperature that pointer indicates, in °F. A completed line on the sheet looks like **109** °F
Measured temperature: **490** °F
